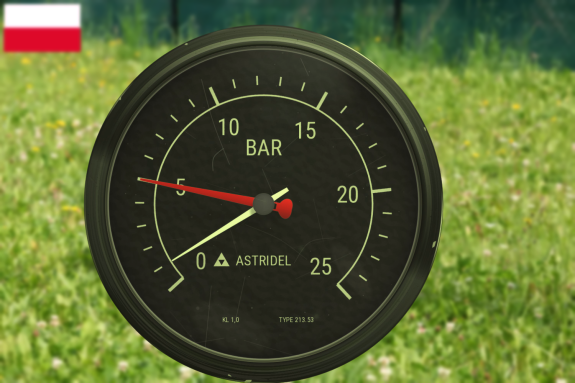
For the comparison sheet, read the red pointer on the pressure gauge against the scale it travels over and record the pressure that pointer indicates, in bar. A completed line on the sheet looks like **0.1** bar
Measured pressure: **5** bar
